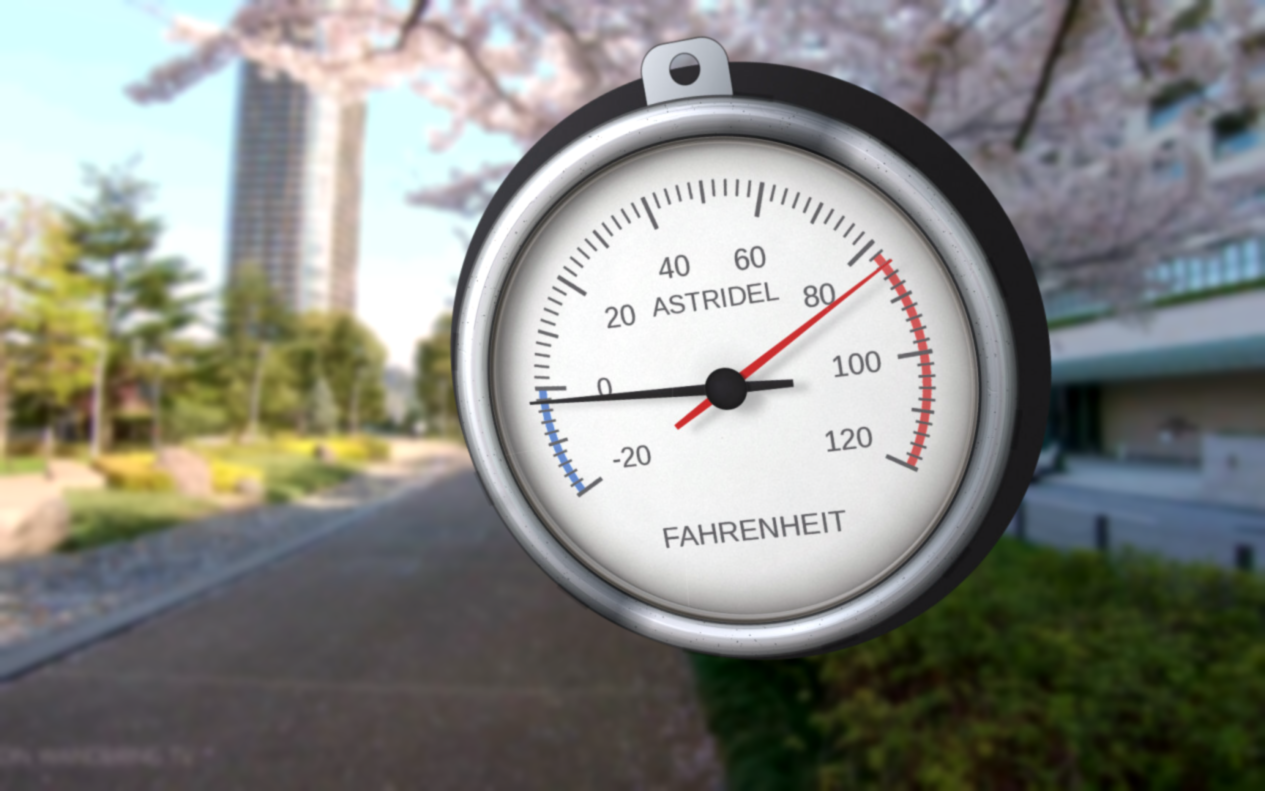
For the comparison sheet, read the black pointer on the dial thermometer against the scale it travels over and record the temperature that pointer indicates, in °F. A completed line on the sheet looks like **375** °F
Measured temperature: **-2** °F
